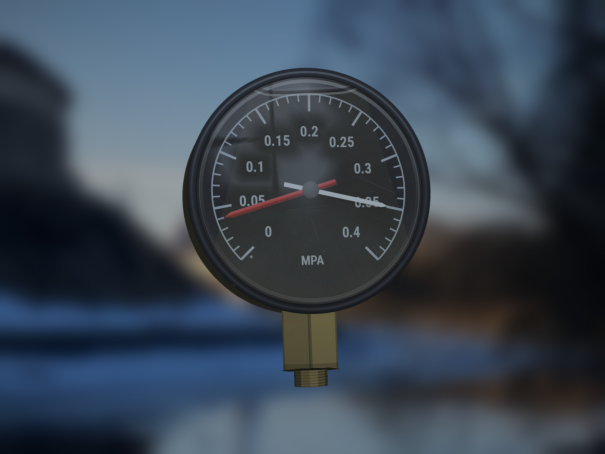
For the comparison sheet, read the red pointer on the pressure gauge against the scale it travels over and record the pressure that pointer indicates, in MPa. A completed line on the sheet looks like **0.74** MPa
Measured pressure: **0.04** MPa
